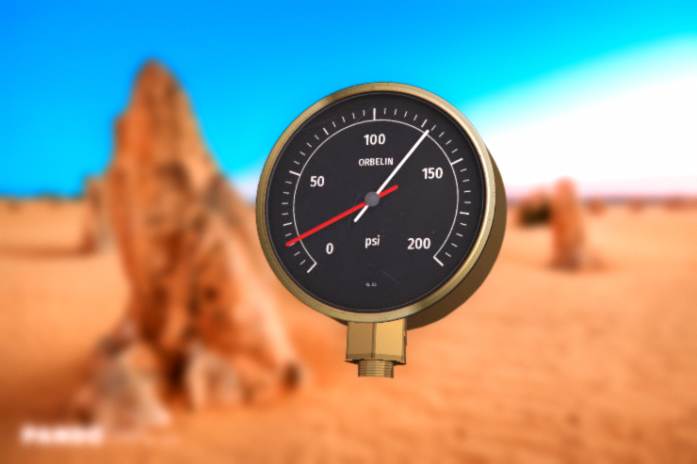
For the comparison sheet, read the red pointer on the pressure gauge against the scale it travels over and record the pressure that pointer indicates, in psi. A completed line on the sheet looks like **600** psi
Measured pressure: **15** psi
